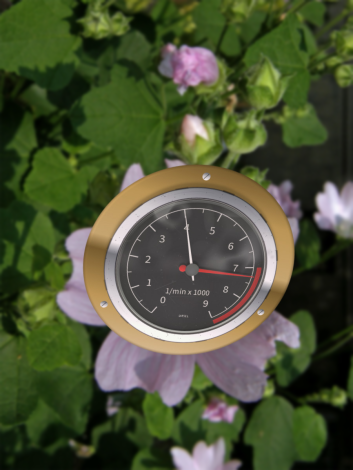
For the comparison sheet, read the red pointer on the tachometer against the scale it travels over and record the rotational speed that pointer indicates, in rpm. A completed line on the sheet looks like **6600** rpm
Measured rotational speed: **7250** rpm
